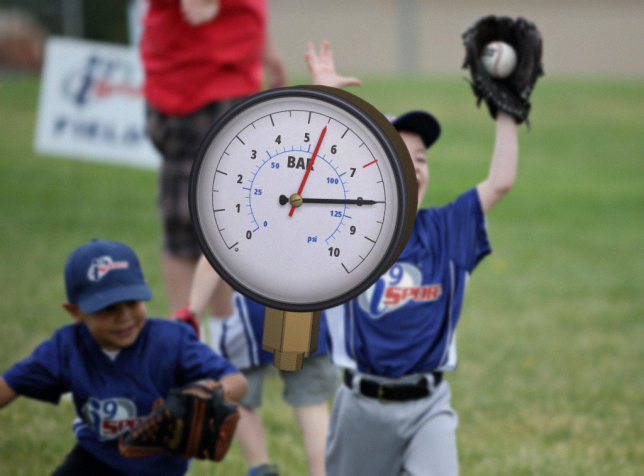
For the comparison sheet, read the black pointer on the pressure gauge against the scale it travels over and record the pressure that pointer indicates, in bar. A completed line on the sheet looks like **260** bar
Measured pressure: **8** bar
